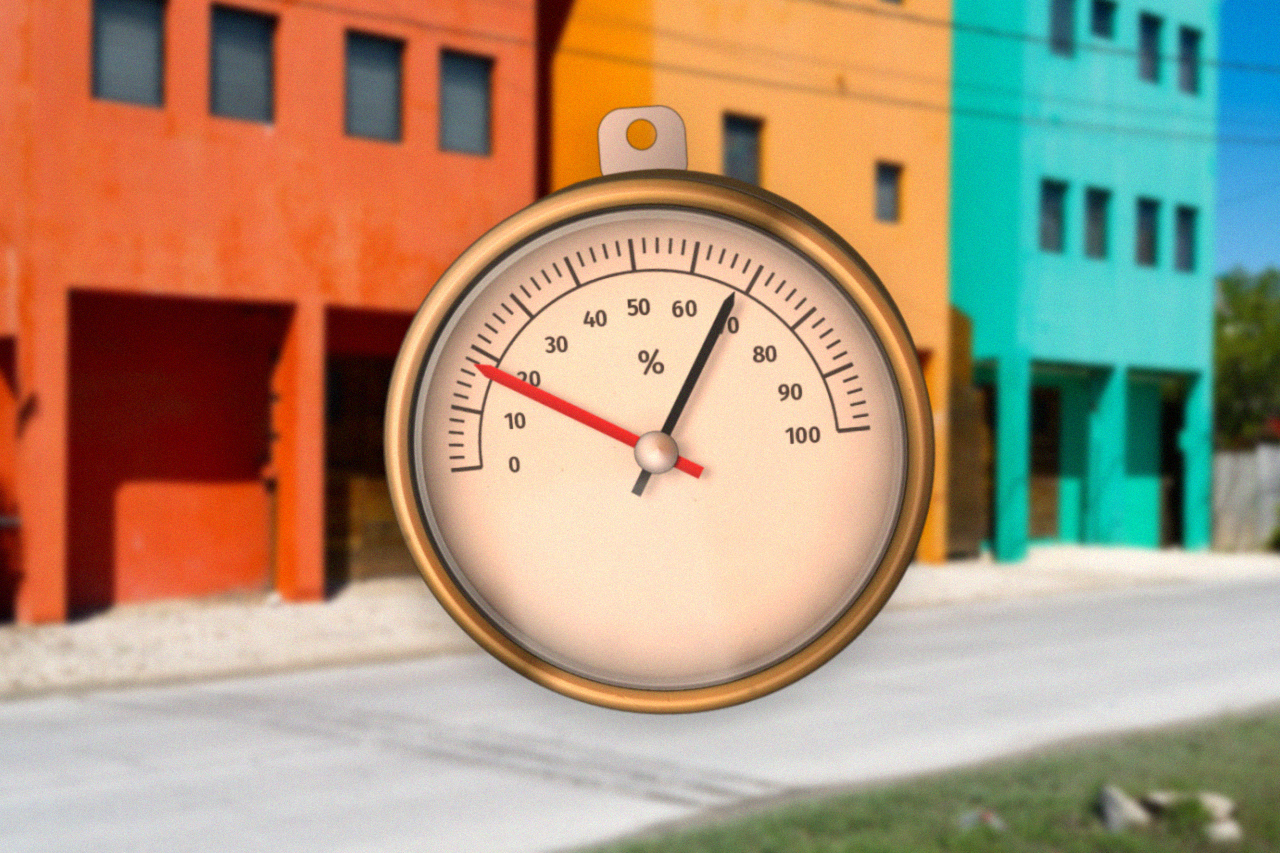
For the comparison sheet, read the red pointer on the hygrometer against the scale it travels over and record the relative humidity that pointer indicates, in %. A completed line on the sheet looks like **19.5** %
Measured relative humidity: **18** %
